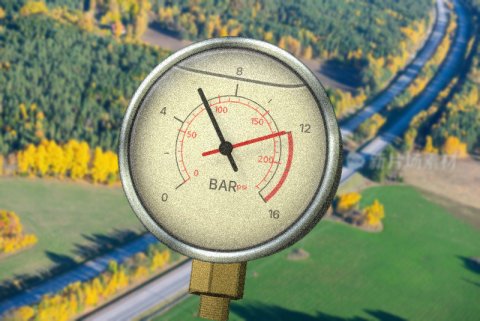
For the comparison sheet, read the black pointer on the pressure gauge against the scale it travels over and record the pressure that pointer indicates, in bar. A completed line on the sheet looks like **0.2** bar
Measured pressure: **6** bar
